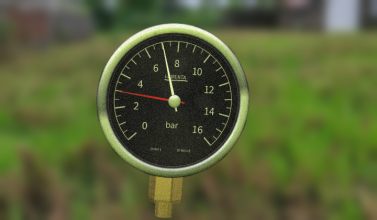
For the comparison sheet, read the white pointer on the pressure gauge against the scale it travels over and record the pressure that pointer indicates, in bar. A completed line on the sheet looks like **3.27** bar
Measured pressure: **7** bar
